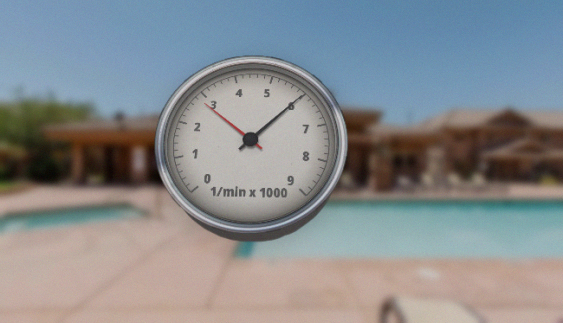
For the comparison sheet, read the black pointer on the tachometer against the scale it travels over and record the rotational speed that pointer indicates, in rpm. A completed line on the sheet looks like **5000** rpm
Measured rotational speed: **6000** rpm
